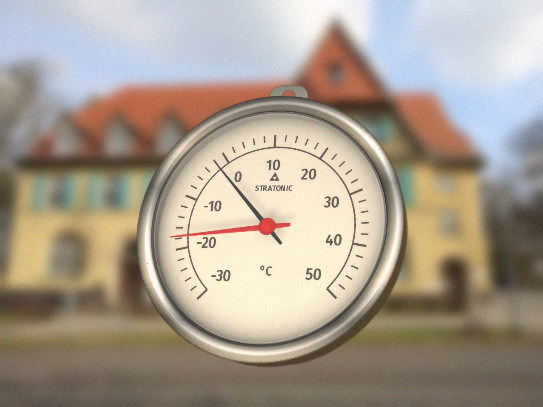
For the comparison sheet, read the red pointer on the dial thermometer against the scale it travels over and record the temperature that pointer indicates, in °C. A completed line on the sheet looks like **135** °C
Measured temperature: **-18** °C
